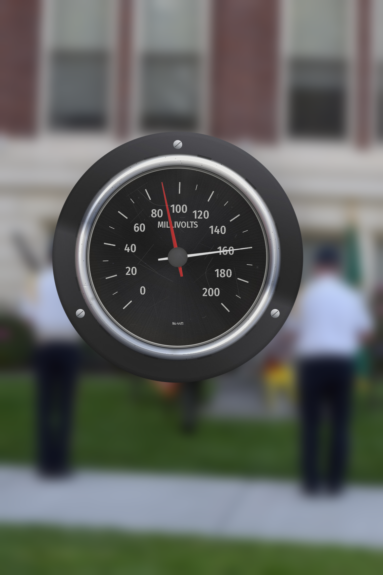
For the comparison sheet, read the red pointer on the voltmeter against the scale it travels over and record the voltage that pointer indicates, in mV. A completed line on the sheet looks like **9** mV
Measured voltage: **90** mV
